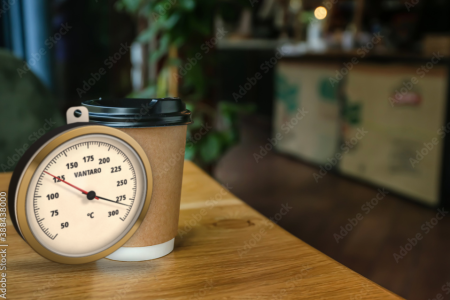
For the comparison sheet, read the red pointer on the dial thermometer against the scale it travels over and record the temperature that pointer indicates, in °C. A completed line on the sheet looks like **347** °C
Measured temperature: **125** °C
